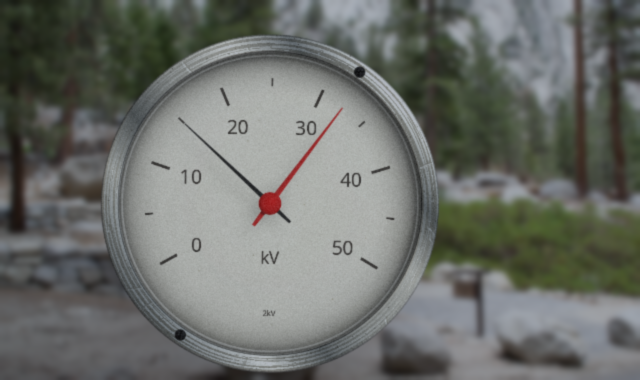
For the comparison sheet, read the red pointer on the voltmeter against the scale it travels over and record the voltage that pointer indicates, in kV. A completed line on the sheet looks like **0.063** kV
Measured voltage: **32.5** kV
